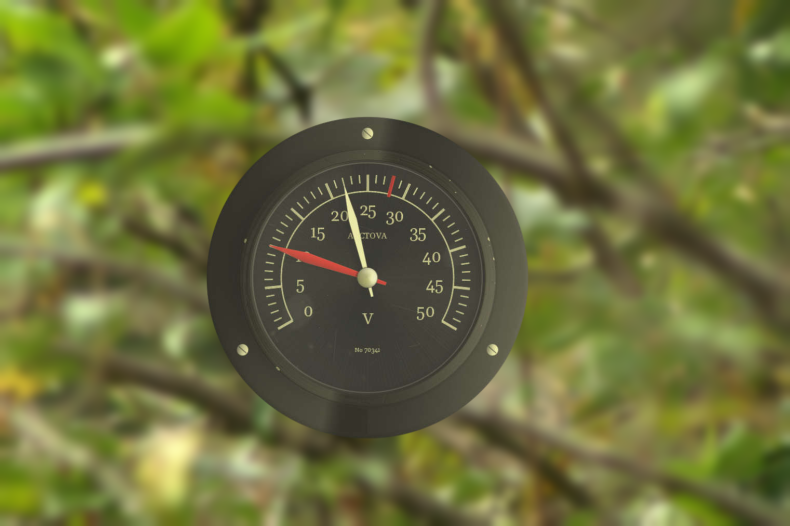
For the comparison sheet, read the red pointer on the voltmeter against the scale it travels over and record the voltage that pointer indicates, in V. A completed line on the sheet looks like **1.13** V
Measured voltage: **10** V
